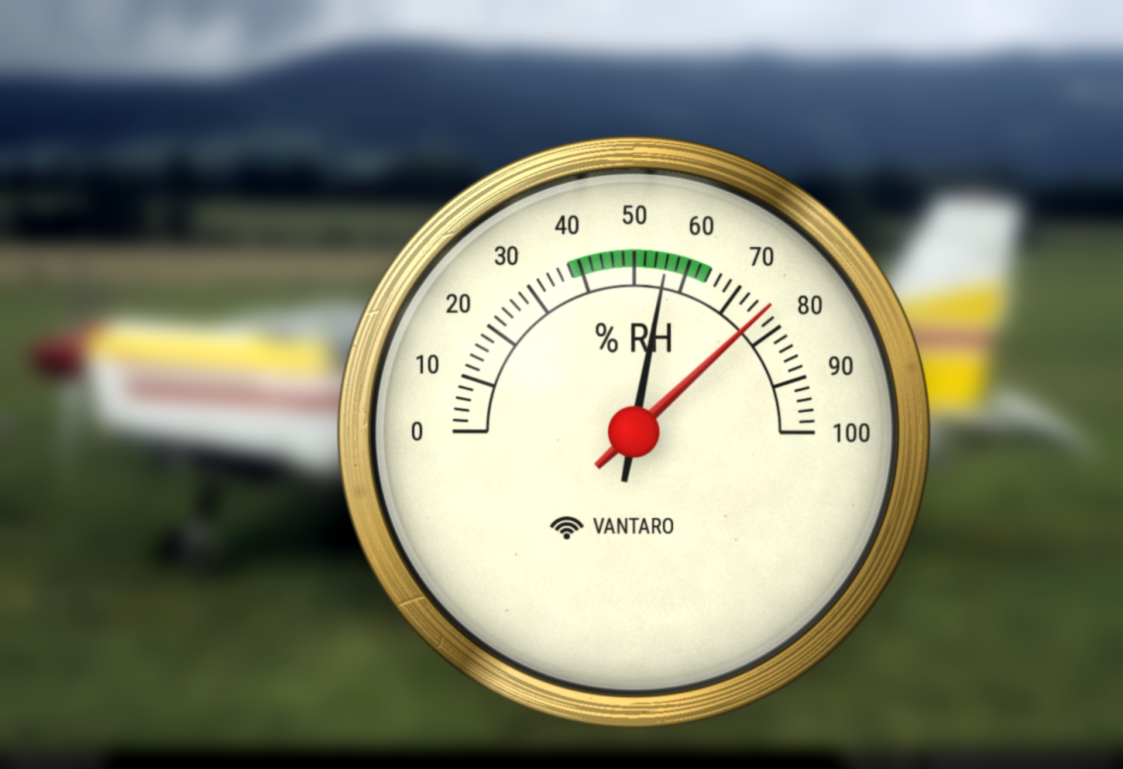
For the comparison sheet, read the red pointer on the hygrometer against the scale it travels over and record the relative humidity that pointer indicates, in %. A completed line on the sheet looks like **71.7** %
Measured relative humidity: **76** %
